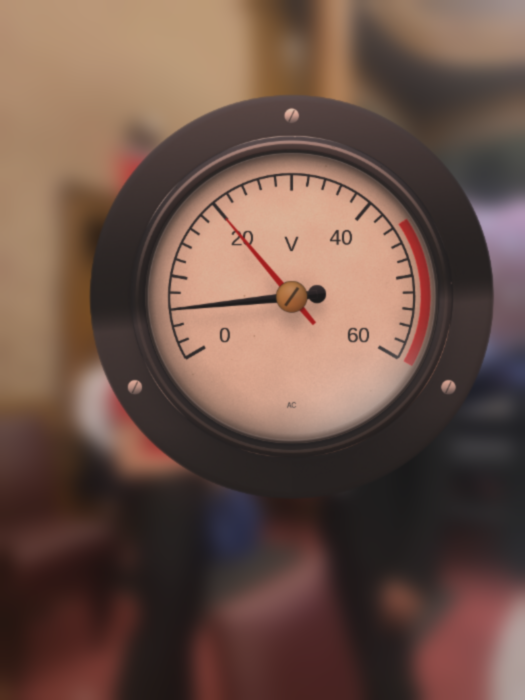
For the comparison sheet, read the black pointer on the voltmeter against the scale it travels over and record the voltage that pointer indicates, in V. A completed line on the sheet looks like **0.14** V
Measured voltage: **6** V
